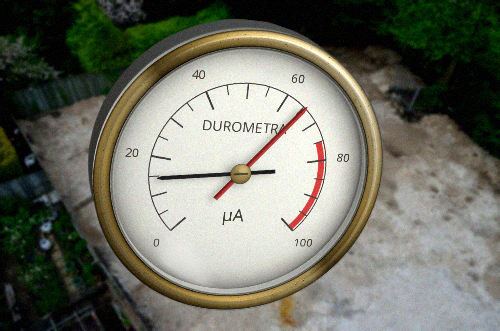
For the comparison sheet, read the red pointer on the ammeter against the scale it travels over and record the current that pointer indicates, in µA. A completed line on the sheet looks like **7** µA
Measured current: **65** µA
